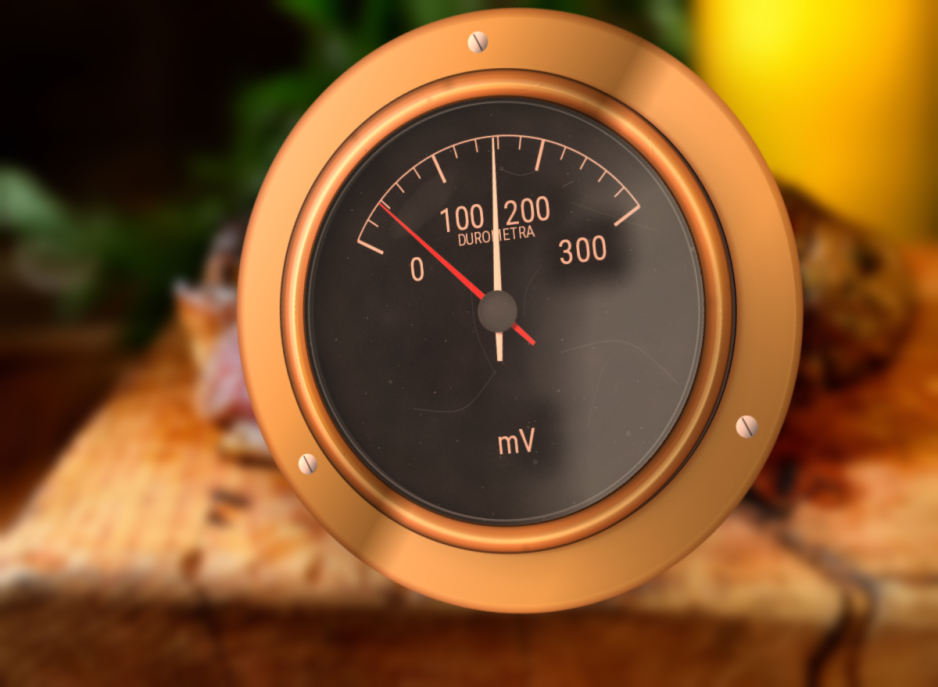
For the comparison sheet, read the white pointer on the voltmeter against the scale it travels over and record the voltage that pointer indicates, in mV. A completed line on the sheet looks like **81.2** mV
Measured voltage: **160** mV
